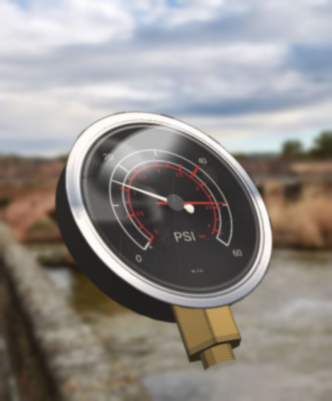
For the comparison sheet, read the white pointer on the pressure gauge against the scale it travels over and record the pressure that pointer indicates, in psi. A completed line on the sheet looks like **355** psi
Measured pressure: **15** psi
